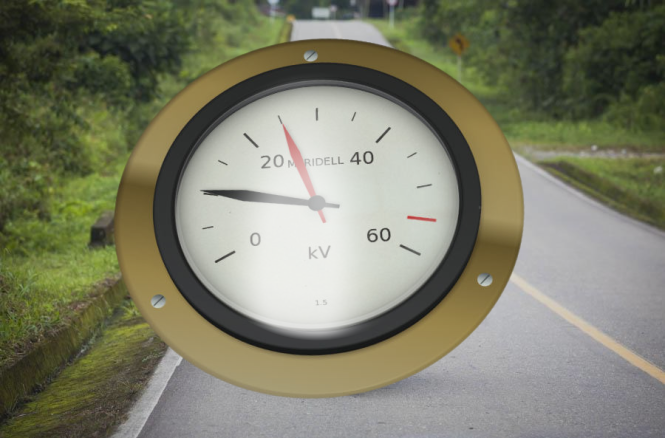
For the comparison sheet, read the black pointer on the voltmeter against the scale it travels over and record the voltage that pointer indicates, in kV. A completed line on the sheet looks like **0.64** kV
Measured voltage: **10** kV
